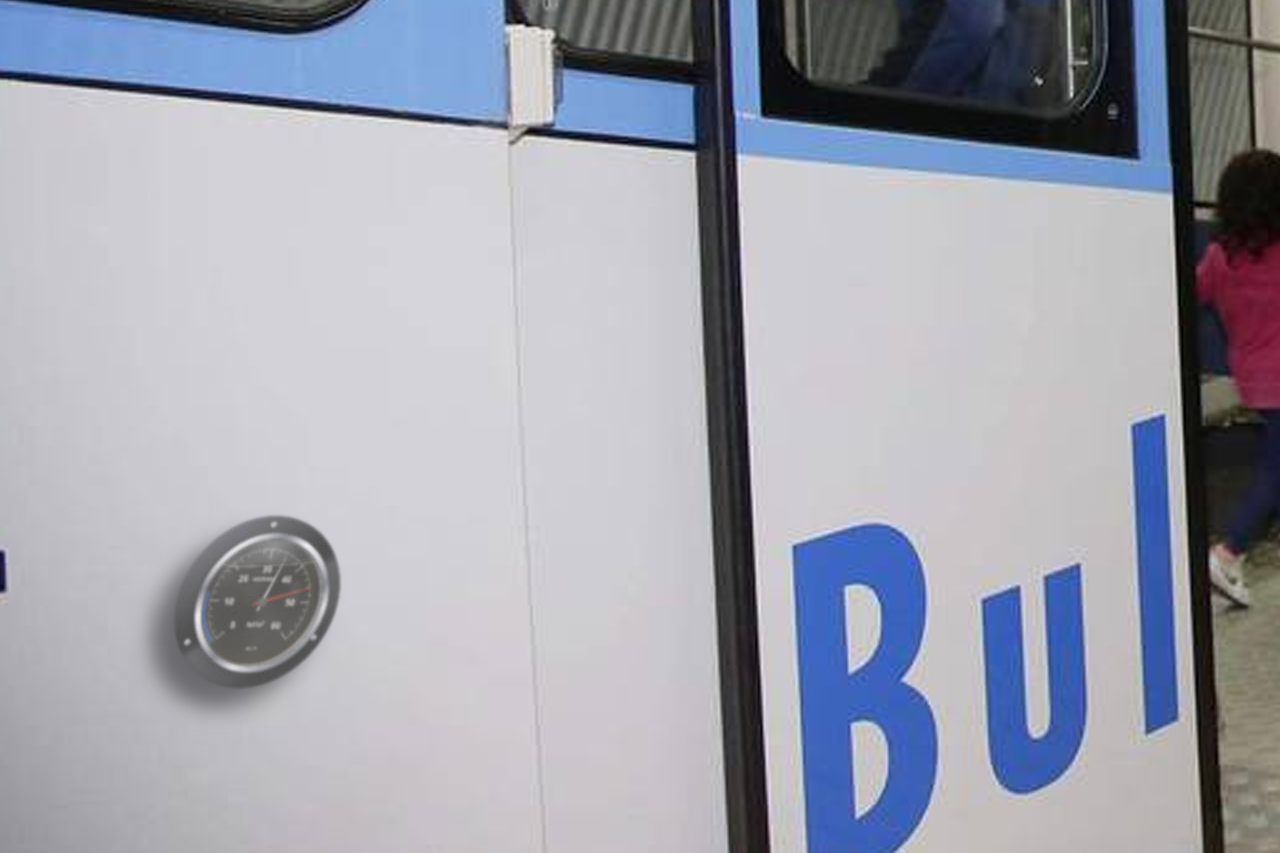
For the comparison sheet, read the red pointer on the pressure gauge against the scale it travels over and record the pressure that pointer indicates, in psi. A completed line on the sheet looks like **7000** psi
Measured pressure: **46** psi
